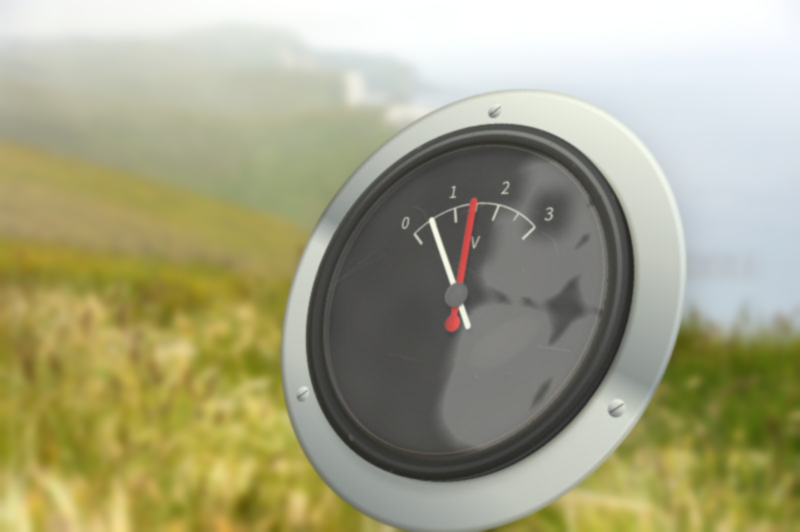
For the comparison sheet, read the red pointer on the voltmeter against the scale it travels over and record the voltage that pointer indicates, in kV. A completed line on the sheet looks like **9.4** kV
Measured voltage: **1.5** kV
